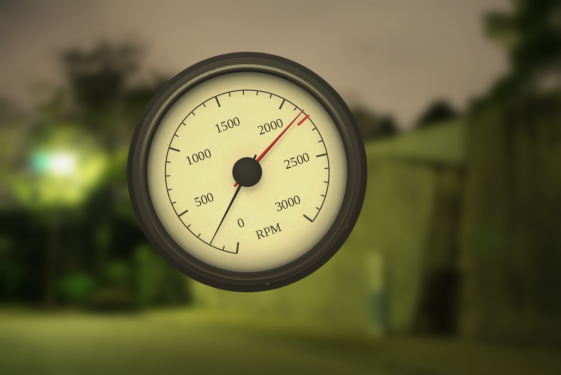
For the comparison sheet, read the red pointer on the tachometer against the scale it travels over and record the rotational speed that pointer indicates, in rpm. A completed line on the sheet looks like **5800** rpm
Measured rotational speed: **2150** rpm
